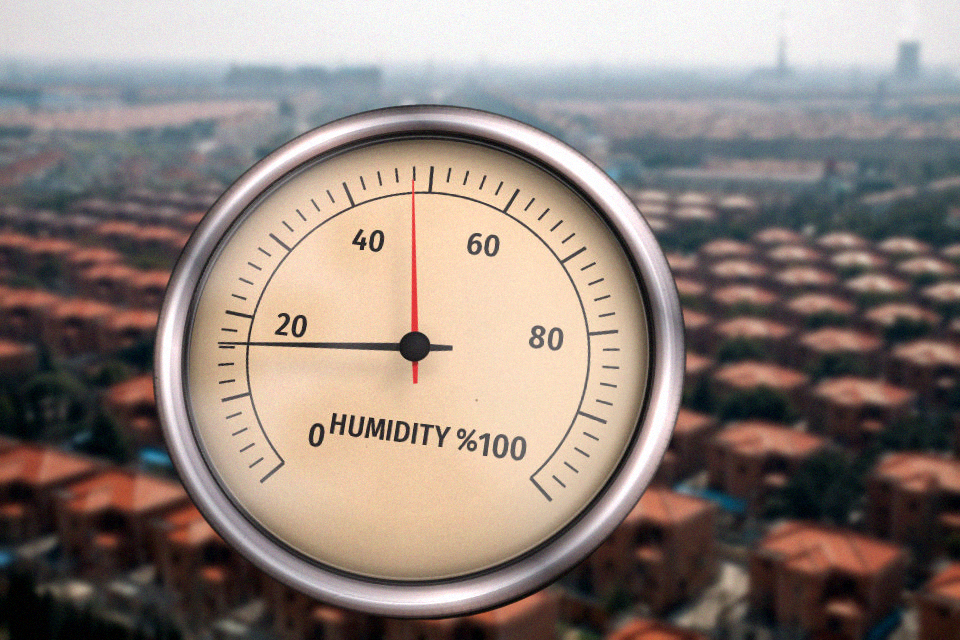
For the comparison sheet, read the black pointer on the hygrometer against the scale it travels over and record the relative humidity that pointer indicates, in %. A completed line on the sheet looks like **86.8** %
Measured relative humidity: **16** %
